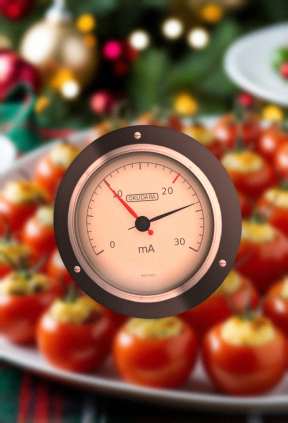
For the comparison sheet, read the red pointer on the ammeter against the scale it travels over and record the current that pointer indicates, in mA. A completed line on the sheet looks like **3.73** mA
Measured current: **10** mA
